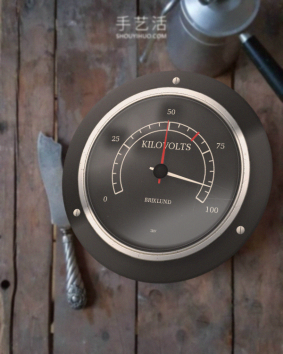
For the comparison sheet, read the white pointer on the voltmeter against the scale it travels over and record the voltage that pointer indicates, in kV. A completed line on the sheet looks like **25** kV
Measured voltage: **92.5** kV
